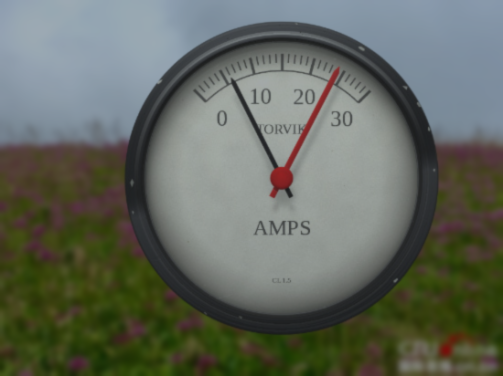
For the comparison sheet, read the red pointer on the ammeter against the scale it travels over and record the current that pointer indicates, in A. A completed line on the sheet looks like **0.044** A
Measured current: **24** A
